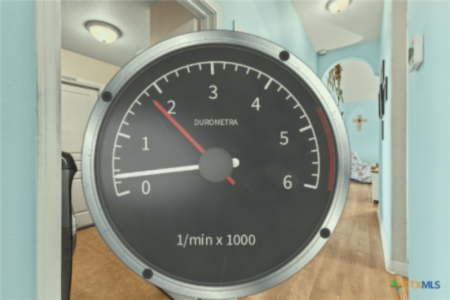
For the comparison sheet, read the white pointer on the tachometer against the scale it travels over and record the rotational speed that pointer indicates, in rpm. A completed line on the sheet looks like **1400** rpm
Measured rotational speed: **300** rpm
